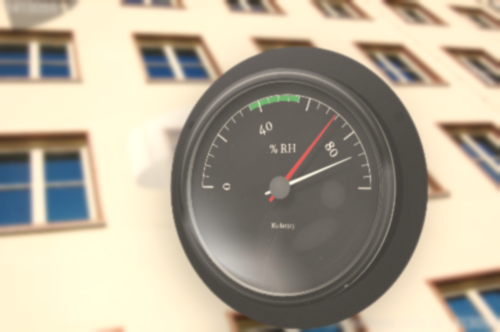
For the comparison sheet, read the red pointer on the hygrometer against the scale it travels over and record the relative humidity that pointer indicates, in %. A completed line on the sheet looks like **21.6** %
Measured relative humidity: **72** %
